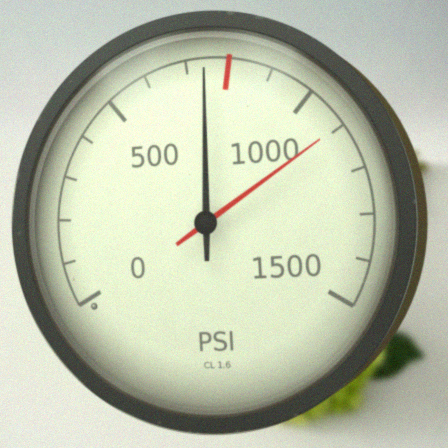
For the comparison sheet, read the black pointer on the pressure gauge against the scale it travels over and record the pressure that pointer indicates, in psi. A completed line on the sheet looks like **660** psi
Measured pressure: **750** psi
